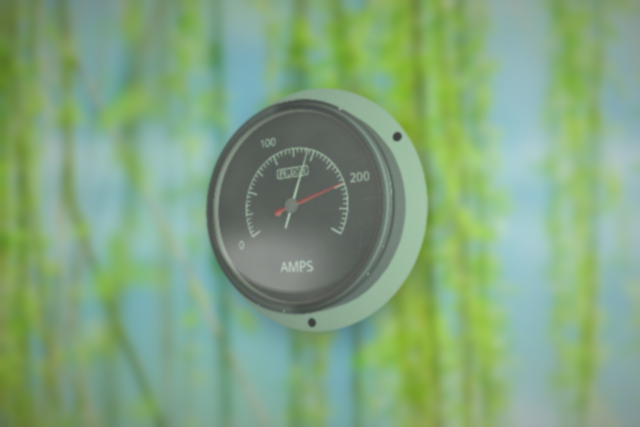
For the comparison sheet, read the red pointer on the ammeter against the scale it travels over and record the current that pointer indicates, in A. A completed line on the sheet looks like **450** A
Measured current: **200** A
